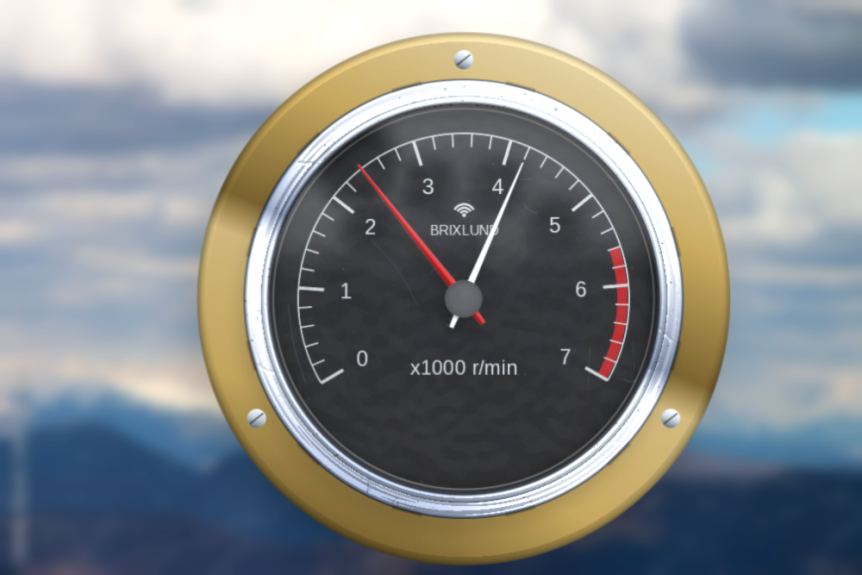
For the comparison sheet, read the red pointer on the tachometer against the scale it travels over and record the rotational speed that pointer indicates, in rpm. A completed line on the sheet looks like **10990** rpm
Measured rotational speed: **2400** rpm
